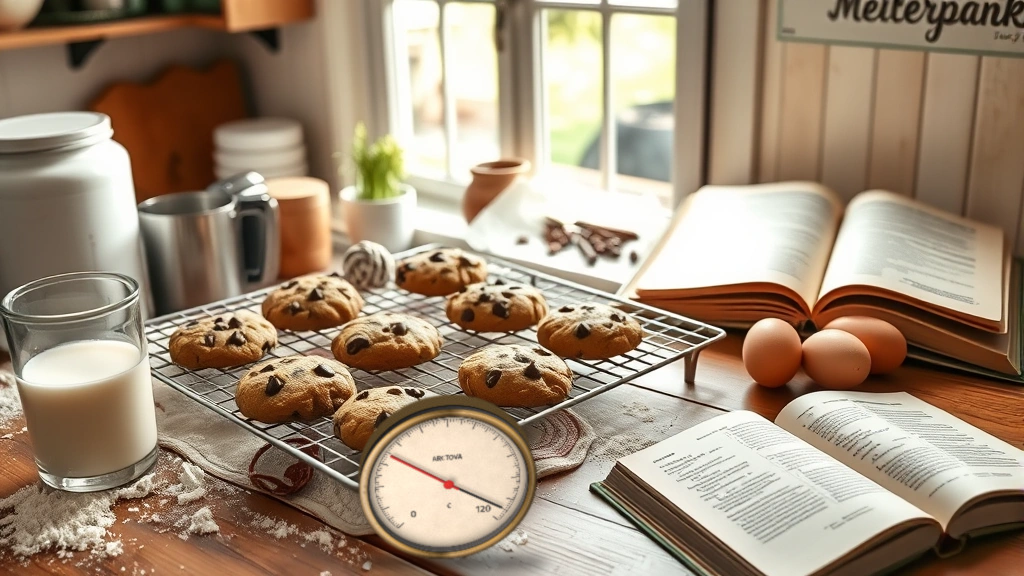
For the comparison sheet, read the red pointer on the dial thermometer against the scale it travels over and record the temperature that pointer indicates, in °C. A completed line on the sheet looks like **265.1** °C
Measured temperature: **35** °C
